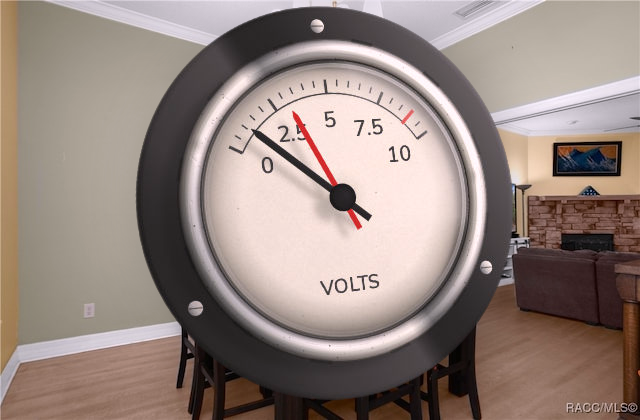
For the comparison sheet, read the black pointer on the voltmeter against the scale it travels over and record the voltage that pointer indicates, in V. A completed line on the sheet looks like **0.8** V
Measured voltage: **1** V
